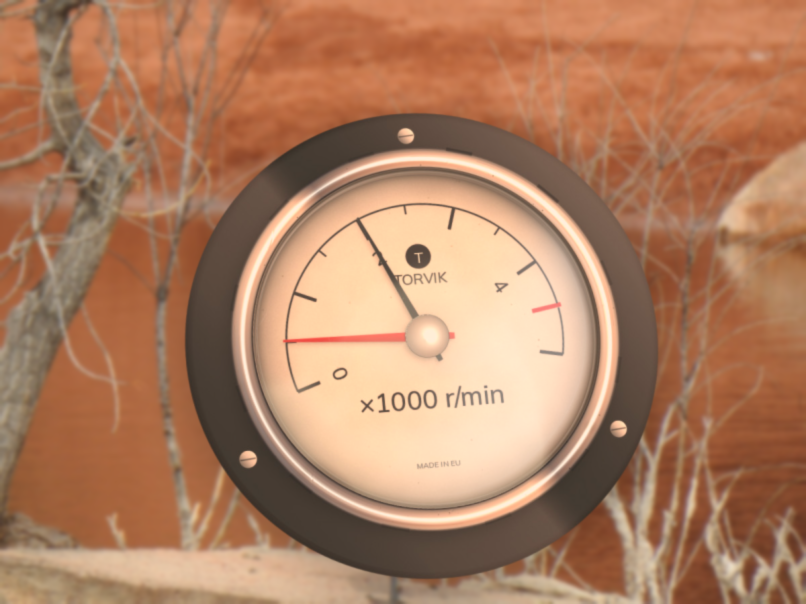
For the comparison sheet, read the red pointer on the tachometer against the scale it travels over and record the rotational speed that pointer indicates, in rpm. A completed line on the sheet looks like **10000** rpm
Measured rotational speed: **500** rpm
